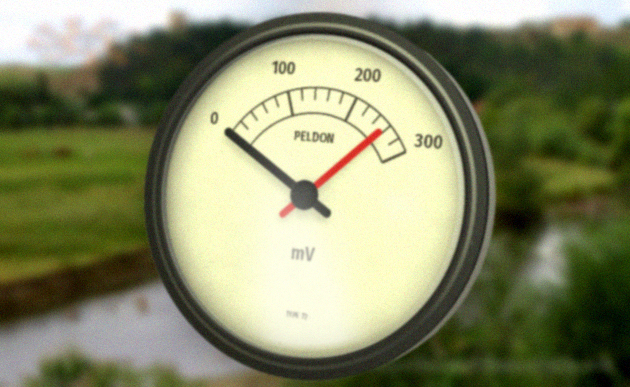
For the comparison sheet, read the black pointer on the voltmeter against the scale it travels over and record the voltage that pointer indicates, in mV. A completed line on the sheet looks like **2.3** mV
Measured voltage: **0** mV
